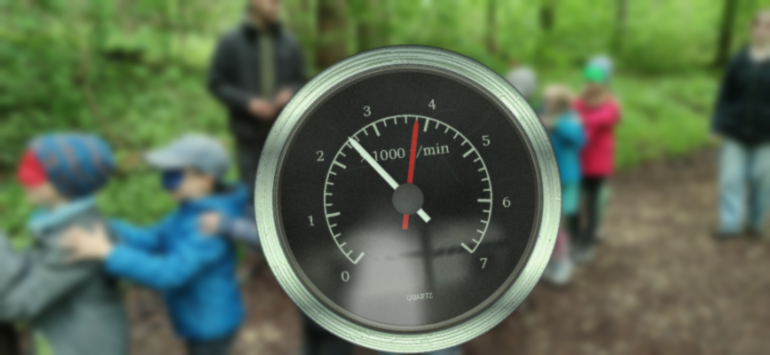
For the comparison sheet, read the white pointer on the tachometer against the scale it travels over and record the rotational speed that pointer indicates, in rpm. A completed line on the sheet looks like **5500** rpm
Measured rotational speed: **2500** rpm
